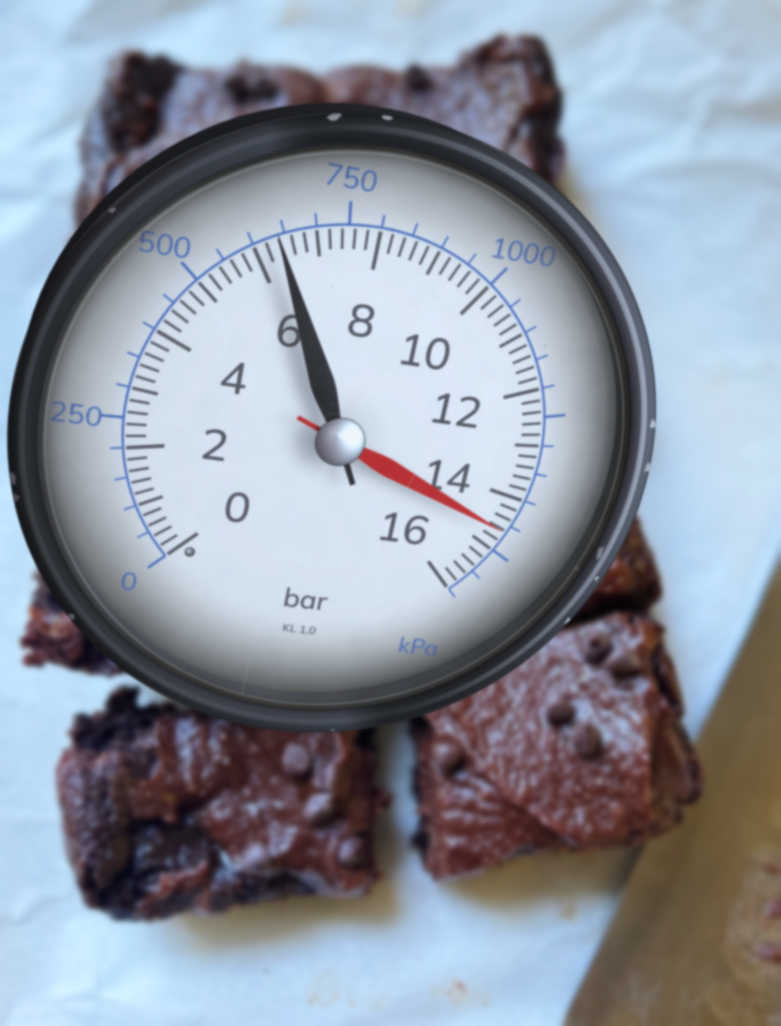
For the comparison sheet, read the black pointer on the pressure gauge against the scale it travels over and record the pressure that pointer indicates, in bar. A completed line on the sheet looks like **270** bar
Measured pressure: **6.4** bar
